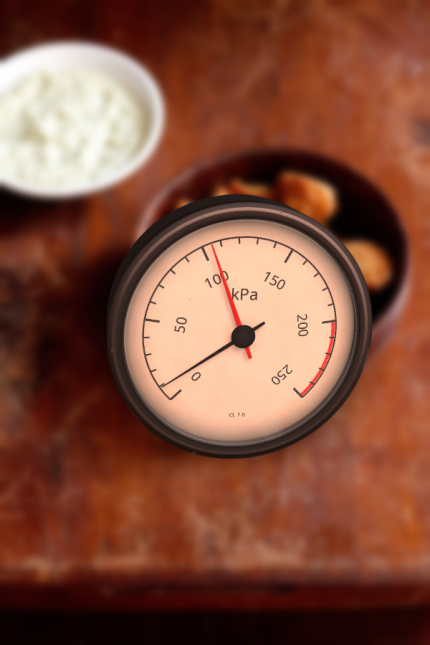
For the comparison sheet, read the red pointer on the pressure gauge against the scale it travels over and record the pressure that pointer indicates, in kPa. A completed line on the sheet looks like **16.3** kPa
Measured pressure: **105** kPa
